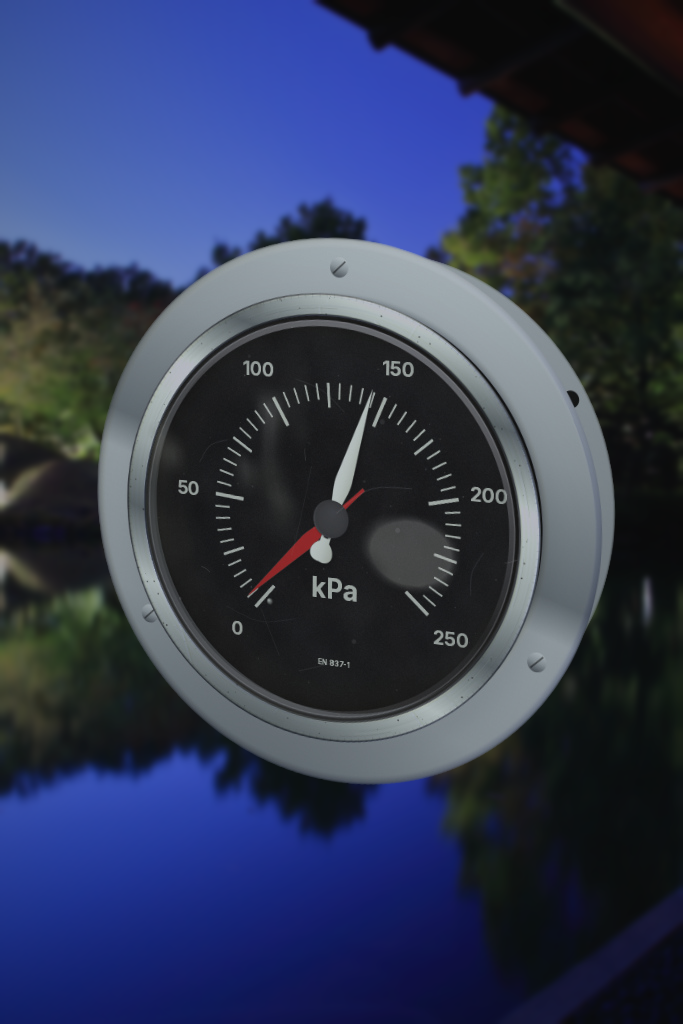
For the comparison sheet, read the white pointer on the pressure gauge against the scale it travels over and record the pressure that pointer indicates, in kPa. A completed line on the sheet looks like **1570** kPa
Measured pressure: **145** kPa
